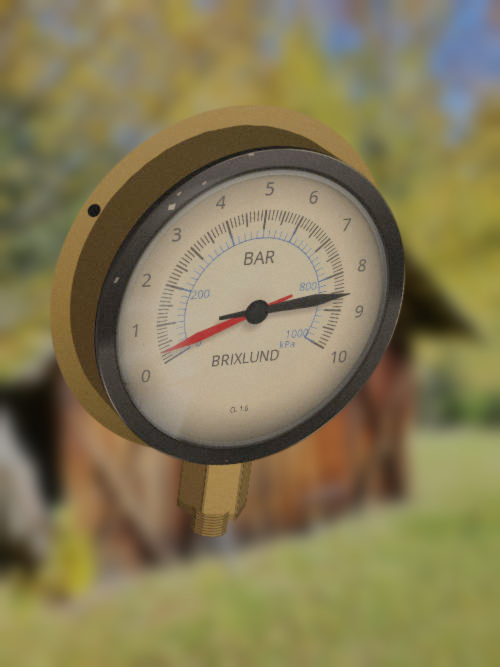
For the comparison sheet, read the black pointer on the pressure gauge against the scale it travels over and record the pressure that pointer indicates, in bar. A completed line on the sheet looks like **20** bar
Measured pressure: **8.5** bar
